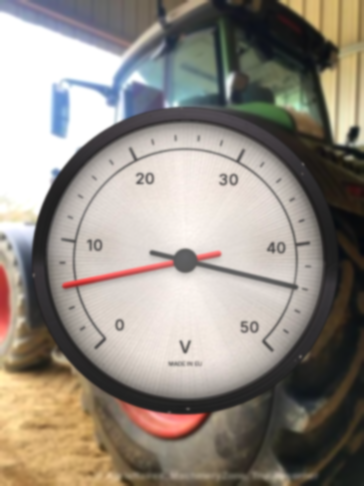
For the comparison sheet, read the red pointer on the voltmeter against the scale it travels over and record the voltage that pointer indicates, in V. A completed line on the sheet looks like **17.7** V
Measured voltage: **6** V
